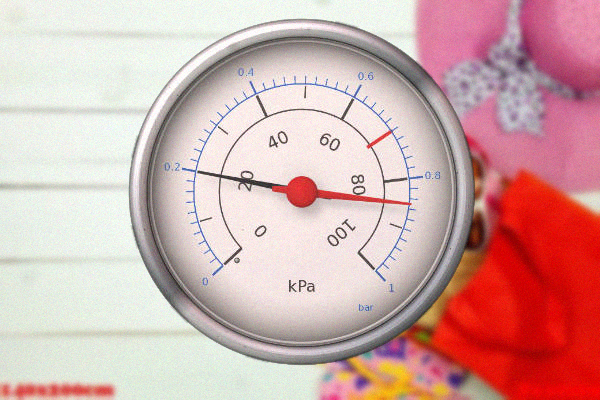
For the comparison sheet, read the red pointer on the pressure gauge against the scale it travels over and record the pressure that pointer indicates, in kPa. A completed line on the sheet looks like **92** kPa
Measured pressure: **85** kPa
